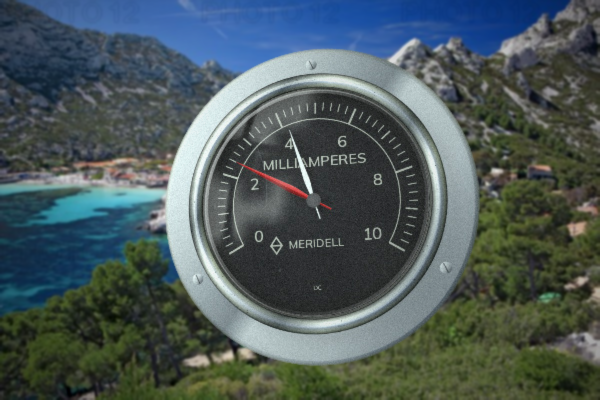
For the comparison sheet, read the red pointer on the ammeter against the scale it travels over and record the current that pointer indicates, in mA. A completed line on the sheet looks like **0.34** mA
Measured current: **2.4** mA
